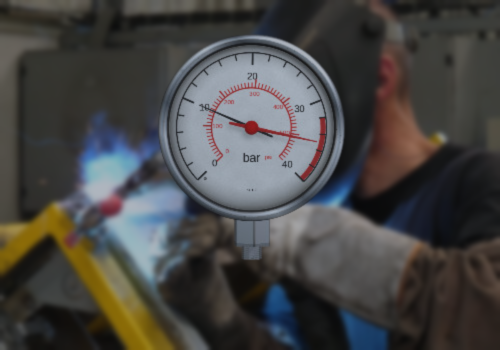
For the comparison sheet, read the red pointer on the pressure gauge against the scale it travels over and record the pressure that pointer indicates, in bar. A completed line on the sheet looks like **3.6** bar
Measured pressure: **35** bar
